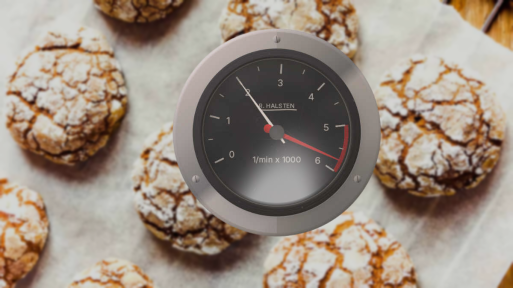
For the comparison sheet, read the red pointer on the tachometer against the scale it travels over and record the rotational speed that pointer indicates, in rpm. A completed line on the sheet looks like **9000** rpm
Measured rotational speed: **5750** rpm
